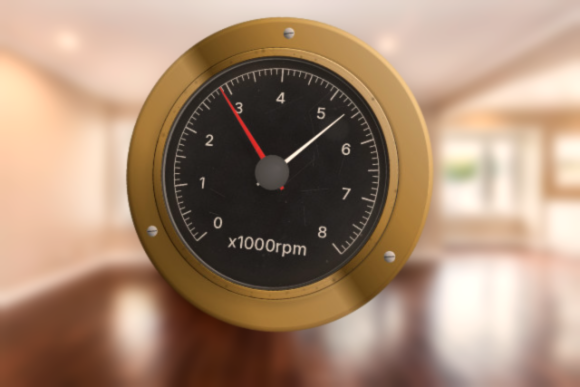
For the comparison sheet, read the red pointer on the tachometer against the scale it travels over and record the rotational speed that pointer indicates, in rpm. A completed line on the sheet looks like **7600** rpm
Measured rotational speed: **2900** rpm
